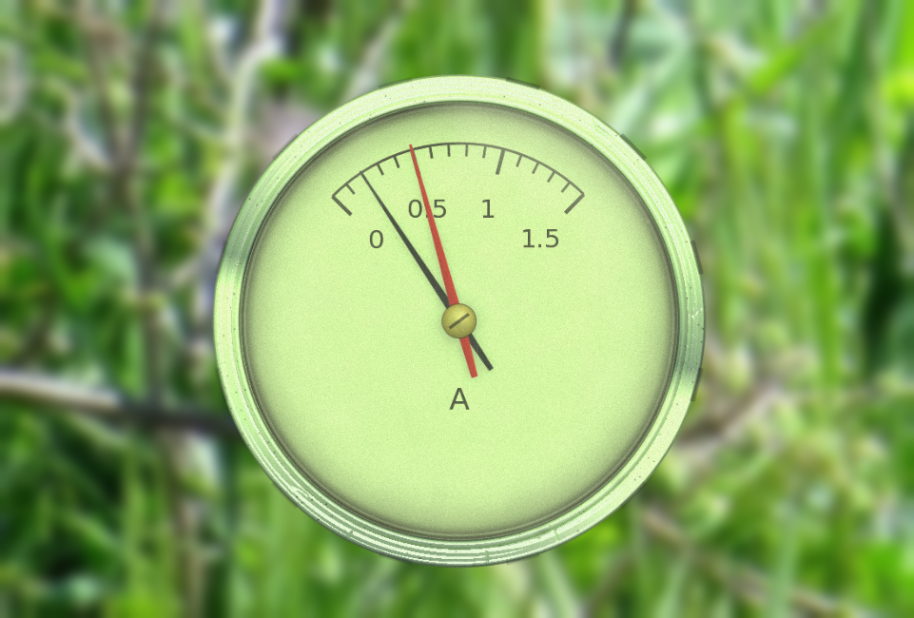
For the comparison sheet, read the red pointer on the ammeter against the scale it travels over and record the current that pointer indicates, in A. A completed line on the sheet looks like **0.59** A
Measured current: **0.5** A
